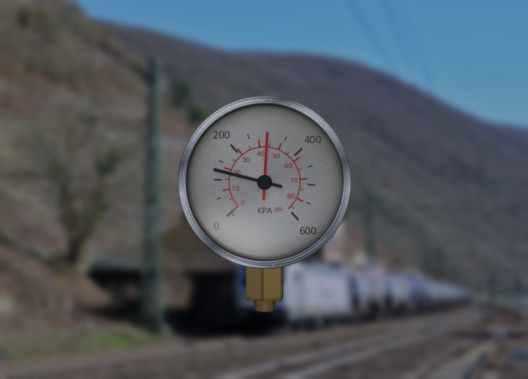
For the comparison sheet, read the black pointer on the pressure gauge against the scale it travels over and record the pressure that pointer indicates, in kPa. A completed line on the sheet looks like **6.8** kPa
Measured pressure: **125** kPa
